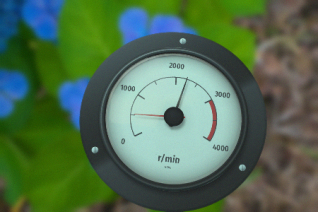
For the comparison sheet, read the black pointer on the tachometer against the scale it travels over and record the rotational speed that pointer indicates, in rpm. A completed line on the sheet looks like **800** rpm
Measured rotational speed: **2250** rpm
